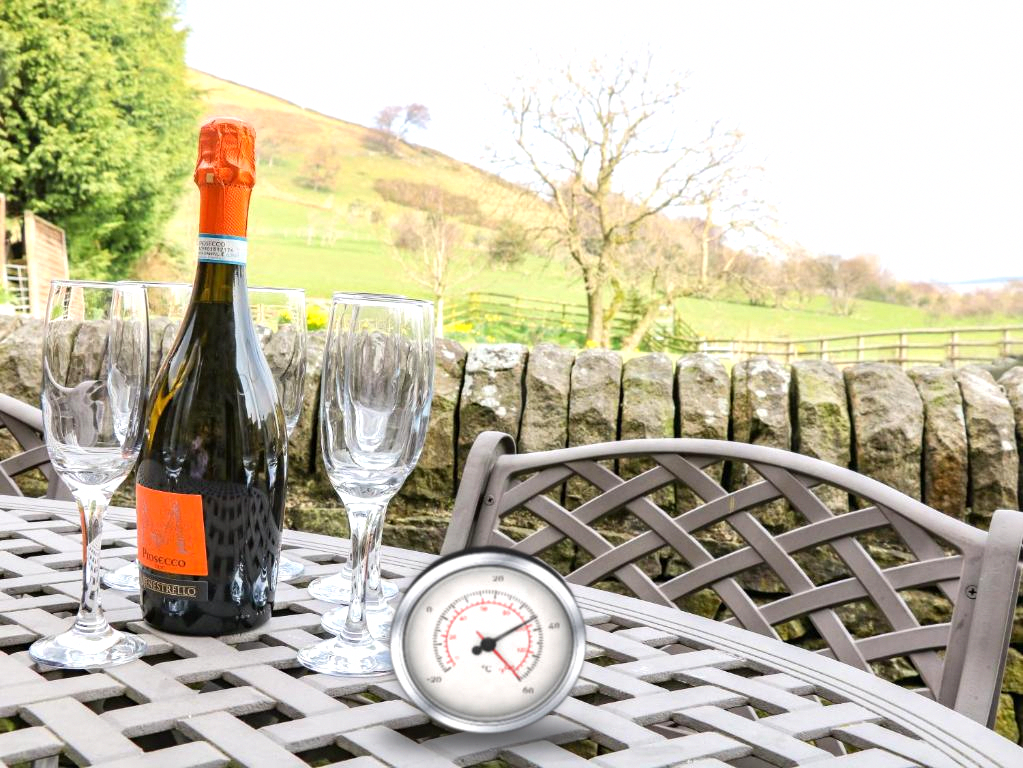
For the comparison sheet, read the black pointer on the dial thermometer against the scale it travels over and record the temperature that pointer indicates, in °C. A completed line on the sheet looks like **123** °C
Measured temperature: **35** °C
